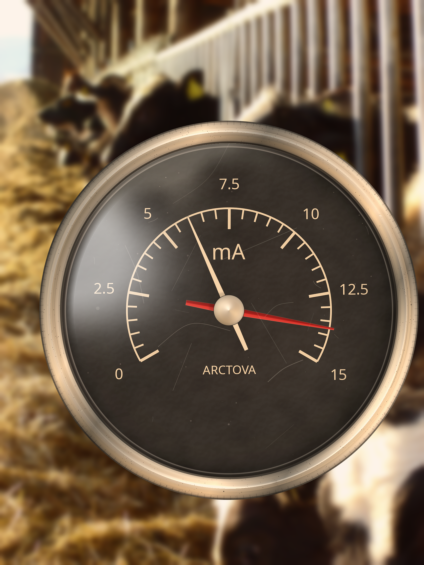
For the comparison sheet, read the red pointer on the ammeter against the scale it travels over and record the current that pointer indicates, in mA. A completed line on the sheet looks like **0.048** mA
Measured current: **13.75** mA
